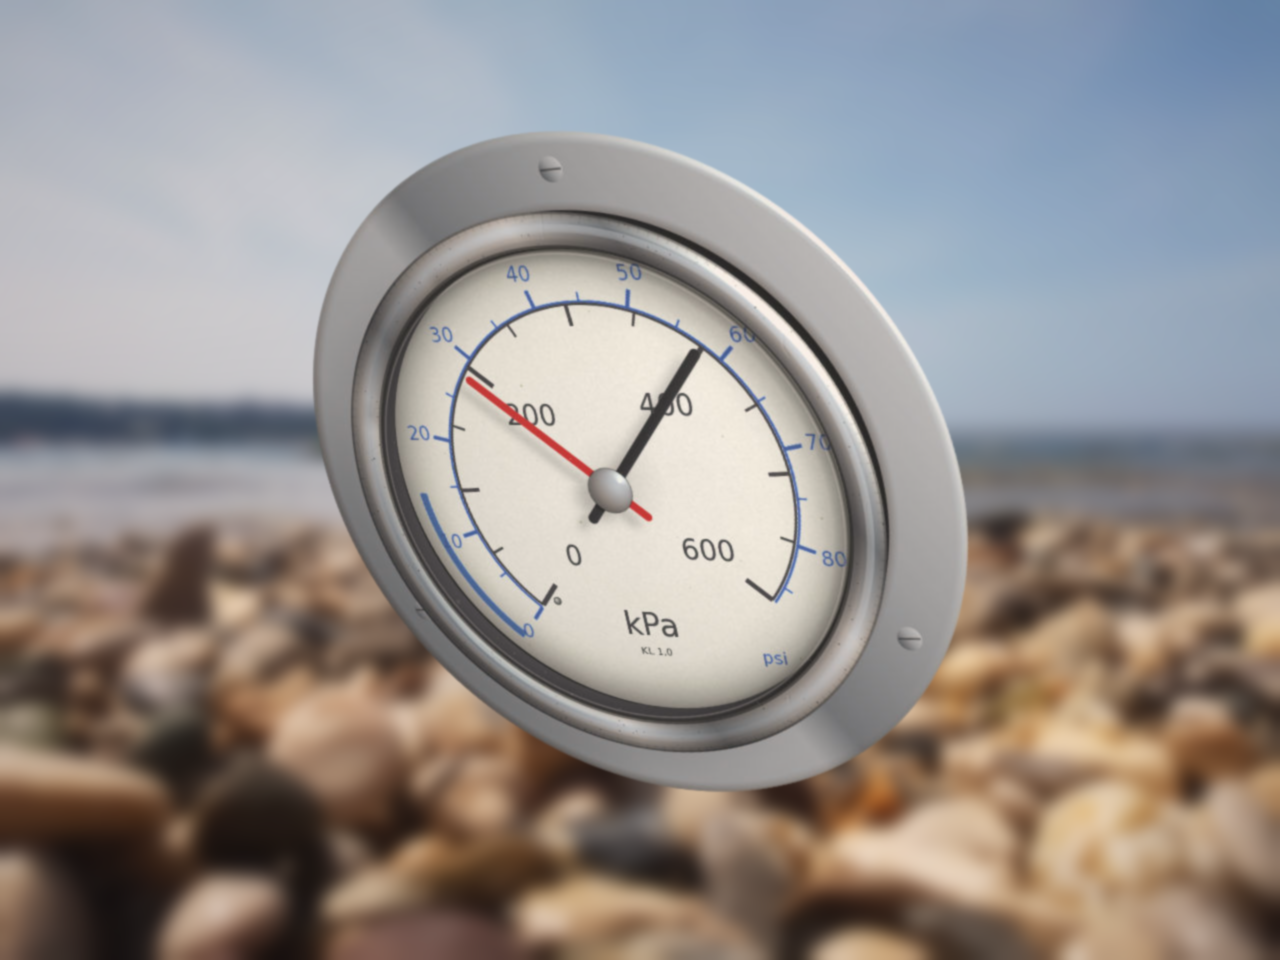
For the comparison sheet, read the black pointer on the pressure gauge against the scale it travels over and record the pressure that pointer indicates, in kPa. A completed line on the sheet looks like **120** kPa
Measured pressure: **400** kPa
